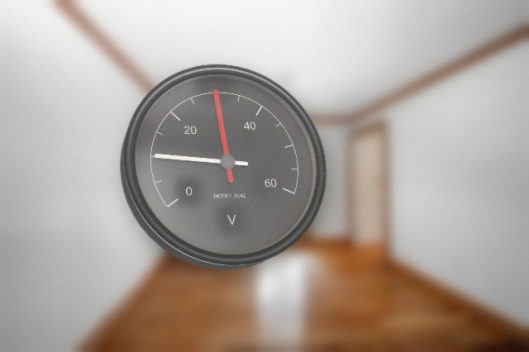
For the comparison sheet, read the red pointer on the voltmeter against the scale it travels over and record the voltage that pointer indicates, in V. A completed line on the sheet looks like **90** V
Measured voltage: **30** V
